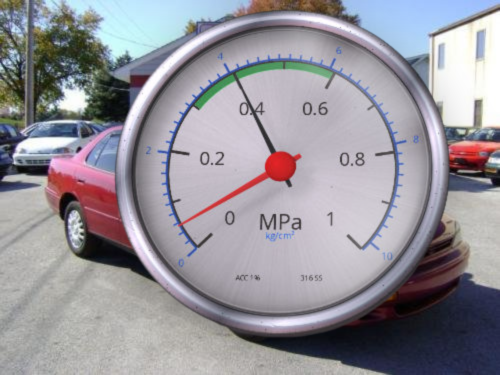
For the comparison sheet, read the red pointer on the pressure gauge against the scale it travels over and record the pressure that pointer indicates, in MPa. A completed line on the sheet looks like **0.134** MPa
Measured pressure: **0.05** MPa
